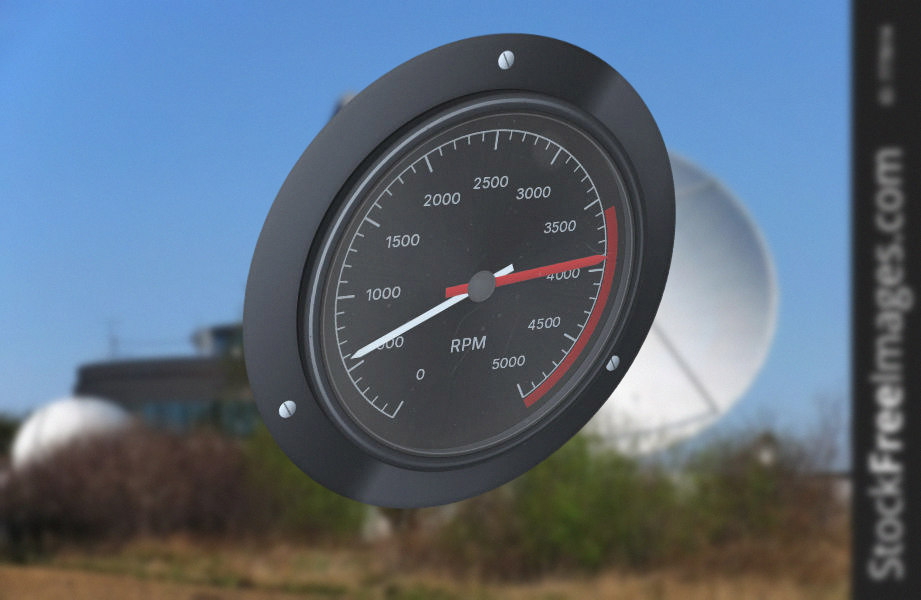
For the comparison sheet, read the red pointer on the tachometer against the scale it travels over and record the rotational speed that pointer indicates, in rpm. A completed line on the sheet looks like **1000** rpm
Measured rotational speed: **3900** rpm
